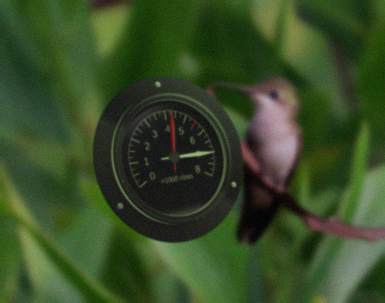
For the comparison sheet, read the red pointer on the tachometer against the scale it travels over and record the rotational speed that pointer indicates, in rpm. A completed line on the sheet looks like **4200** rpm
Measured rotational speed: **4250** rpm
